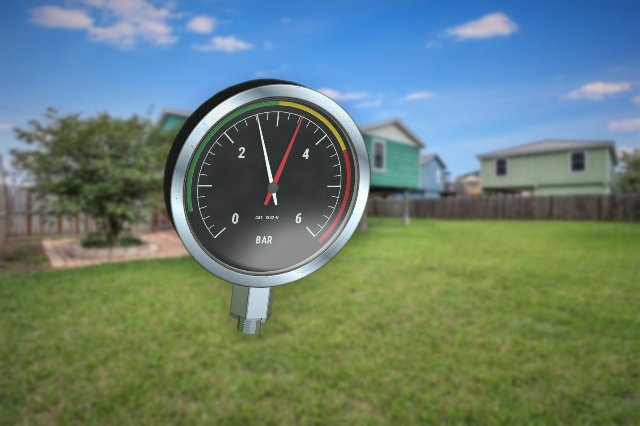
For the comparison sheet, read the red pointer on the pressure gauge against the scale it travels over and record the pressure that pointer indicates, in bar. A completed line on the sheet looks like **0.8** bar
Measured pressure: **3.4** bar
